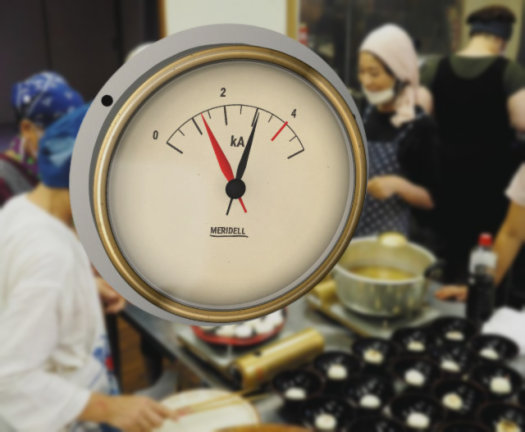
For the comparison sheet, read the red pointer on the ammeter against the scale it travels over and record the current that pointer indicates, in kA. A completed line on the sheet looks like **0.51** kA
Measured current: **1.25** kA
